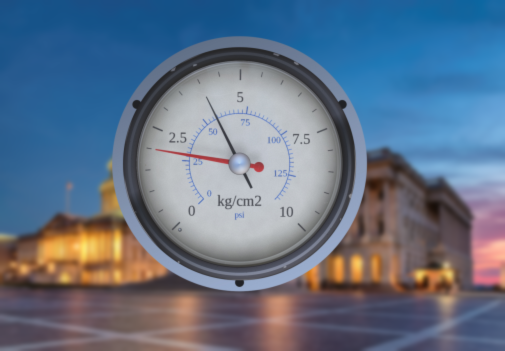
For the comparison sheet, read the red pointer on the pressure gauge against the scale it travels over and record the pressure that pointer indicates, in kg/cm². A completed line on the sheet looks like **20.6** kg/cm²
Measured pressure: **2** kg/cm²
